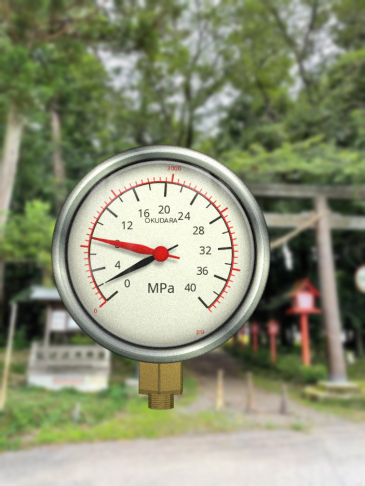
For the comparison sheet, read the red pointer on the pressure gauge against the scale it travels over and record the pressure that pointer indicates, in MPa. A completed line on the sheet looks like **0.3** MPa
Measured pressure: **8** MPa
